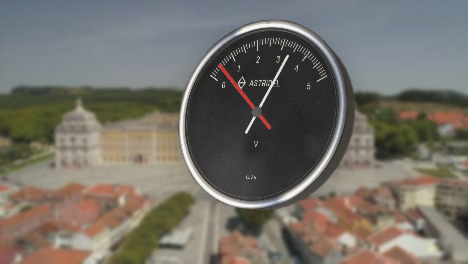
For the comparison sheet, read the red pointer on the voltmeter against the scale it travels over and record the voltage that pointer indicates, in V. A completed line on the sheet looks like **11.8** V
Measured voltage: **0.5** V
